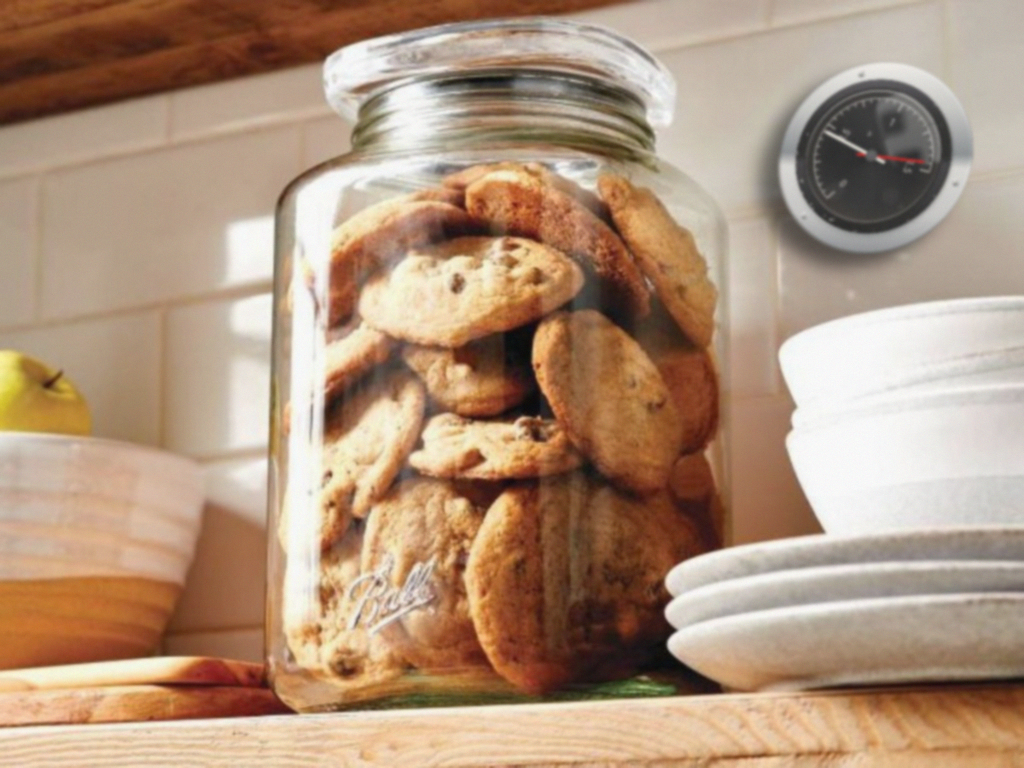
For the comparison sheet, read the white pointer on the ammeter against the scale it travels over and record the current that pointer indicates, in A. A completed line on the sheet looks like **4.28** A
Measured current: **0.45** A
